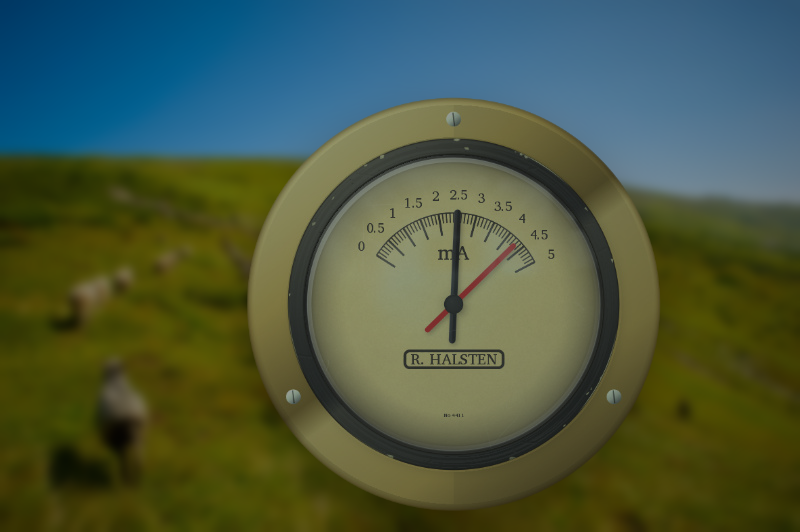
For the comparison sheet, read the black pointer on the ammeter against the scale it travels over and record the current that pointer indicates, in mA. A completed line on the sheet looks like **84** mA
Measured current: **2.5** mA
